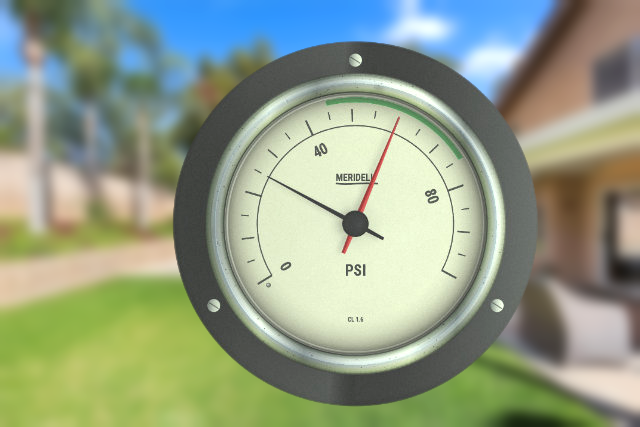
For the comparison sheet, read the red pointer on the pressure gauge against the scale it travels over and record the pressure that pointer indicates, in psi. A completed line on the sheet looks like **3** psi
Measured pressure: **60** psi
